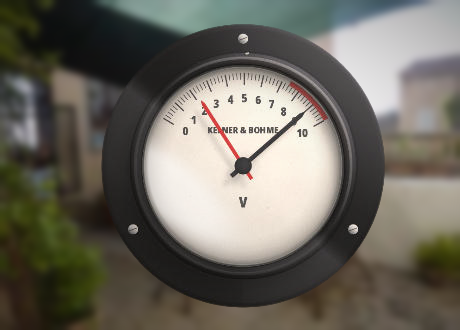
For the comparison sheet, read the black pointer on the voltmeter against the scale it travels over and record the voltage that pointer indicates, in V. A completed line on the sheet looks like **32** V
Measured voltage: **9** V
